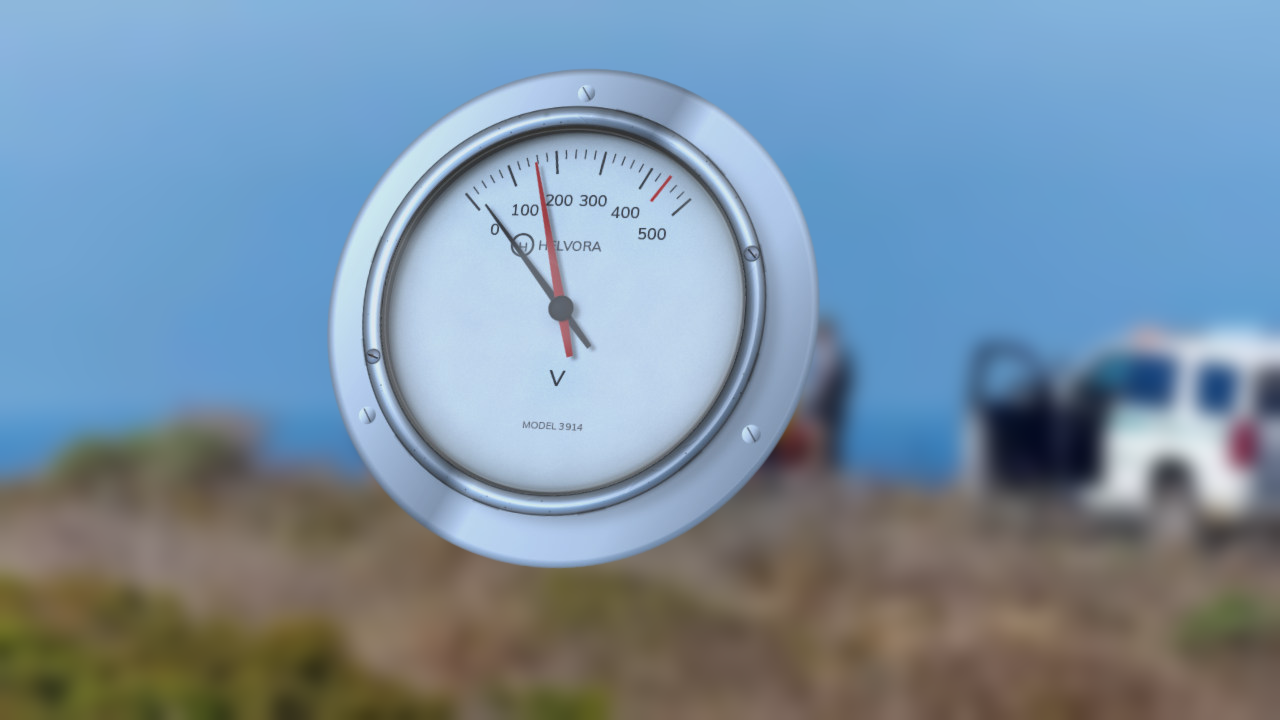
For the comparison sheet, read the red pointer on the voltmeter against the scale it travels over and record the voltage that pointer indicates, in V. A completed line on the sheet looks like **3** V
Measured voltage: **160** V
